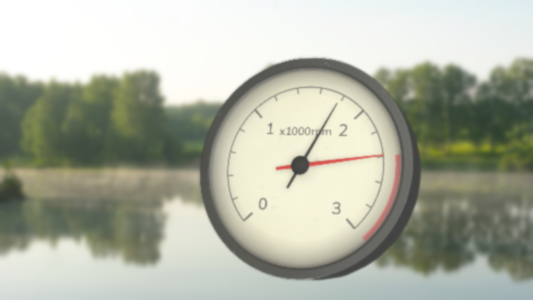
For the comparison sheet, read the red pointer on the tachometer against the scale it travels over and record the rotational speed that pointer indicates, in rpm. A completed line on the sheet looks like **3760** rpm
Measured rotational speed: **2400** rpm
